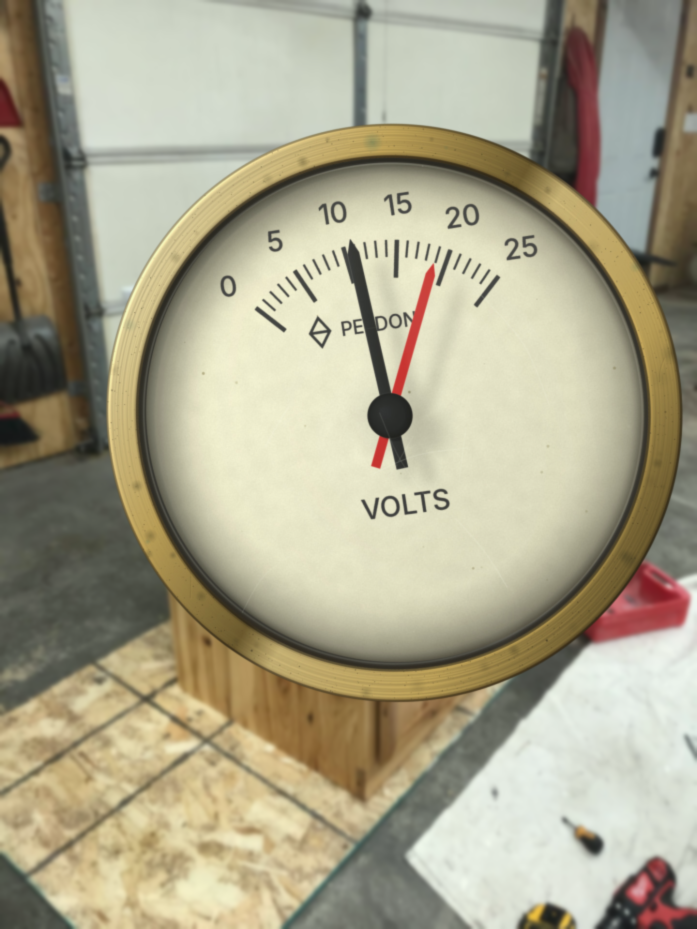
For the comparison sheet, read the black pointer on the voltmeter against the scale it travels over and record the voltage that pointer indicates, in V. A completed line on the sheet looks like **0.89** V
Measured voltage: **11** V
